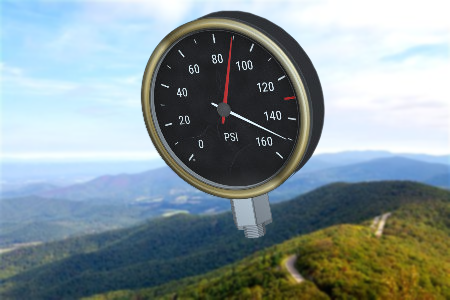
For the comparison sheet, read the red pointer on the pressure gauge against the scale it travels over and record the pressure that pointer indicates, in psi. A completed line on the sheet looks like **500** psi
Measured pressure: **90** psi
